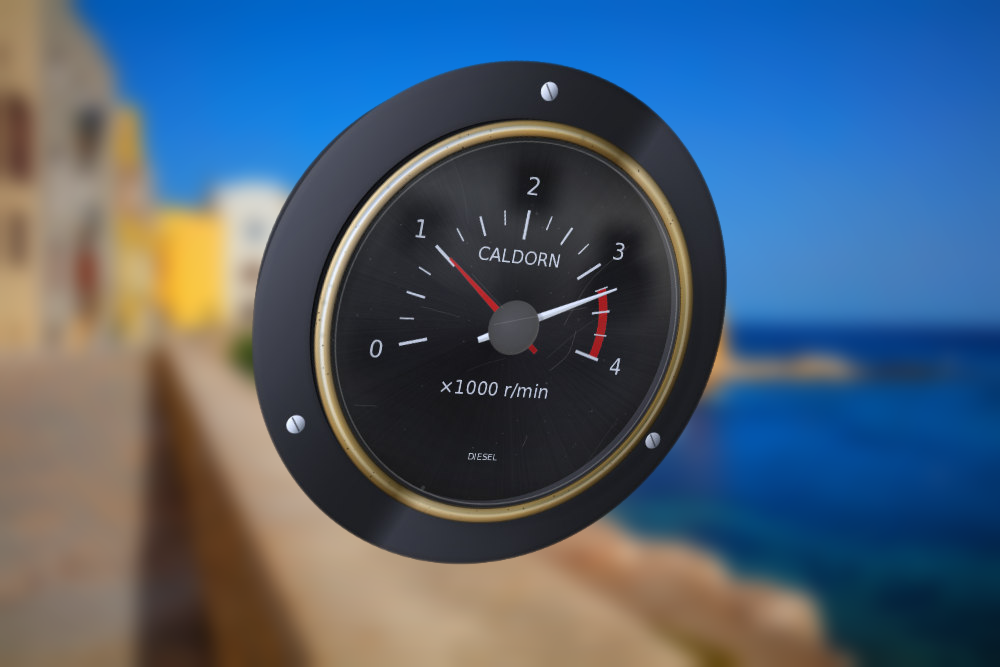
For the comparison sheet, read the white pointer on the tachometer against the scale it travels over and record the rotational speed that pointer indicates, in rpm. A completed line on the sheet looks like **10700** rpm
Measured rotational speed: **3250** rpm
